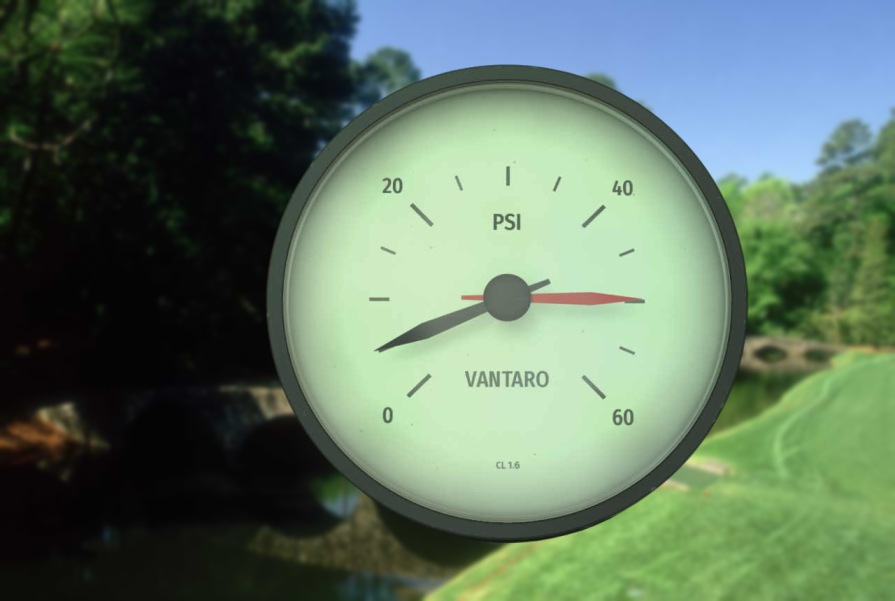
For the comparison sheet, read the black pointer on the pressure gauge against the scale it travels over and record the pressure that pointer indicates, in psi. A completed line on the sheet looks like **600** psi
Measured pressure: **5** psi
